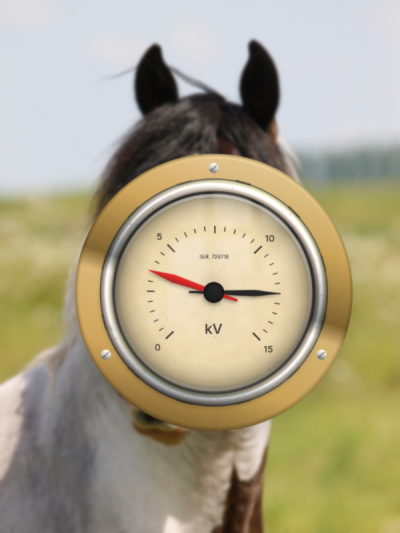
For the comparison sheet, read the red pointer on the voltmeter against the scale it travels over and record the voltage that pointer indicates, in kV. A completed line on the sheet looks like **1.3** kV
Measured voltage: **3.5** kV
